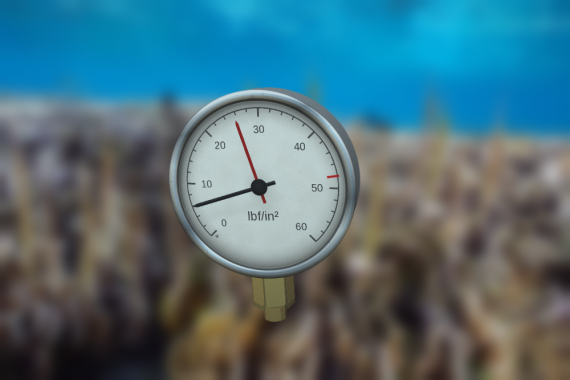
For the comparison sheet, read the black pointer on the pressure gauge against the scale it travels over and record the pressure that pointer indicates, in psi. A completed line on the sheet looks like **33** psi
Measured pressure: **6** psi
